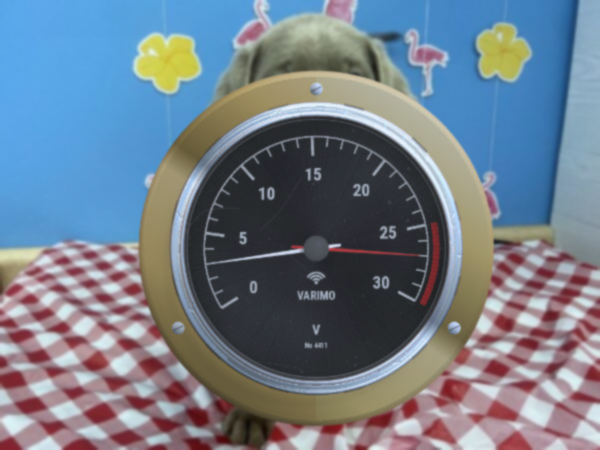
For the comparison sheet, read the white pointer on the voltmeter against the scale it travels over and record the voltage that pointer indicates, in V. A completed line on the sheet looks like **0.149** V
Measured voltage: **3** V
